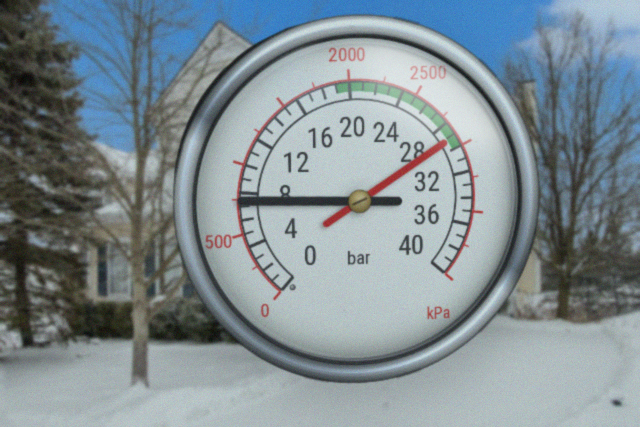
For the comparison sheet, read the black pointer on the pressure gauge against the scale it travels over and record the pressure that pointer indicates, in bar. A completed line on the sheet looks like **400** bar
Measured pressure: **7.5** bar
